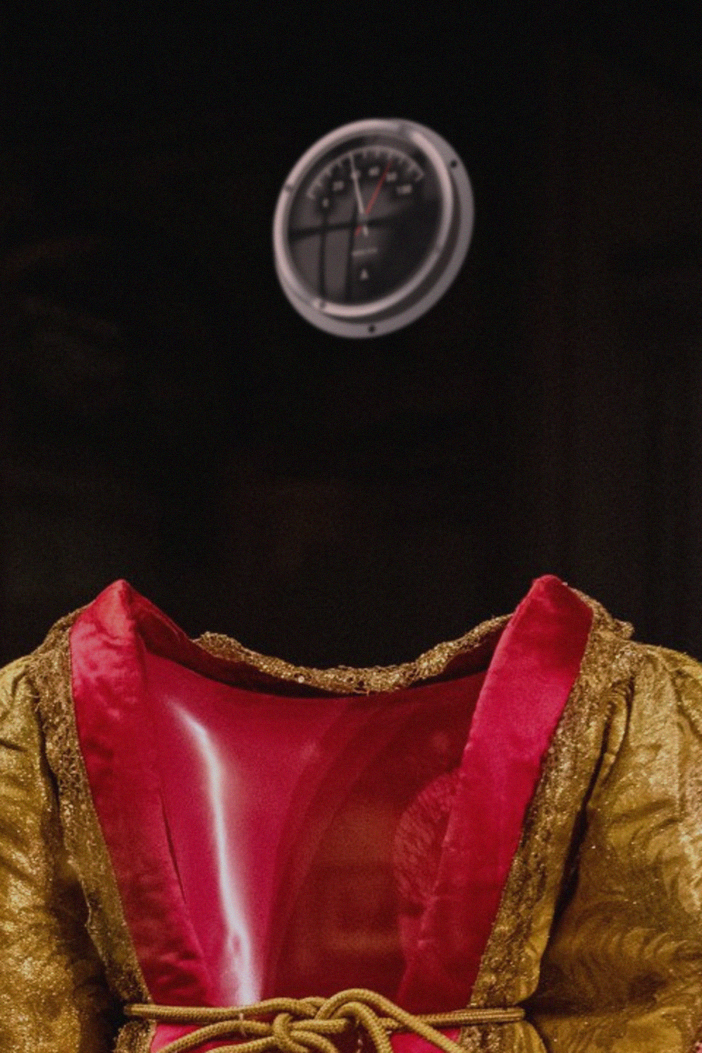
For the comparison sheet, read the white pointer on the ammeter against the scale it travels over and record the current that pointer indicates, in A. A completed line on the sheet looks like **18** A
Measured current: **40** A
